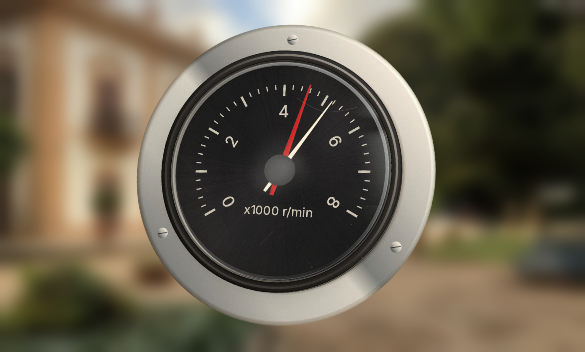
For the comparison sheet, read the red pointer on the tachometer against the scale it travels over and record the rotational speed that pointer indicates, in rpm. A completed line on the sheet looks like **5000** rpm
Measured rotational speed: **4600** rpm
